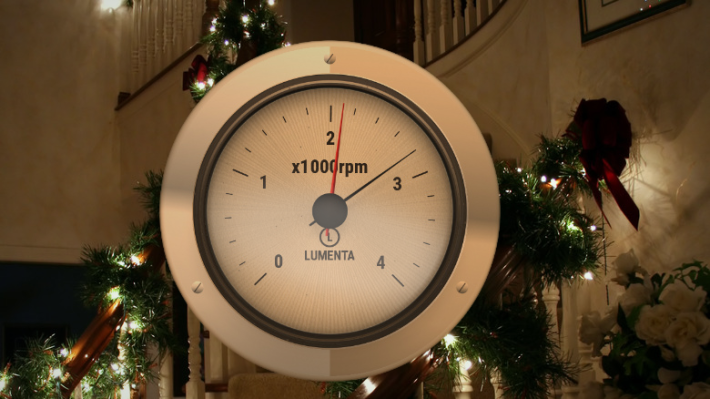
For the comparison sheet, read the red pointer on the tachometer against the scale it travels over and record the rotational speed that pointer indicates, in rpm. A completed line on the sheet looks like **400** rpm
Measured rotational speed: **2100** rpm
